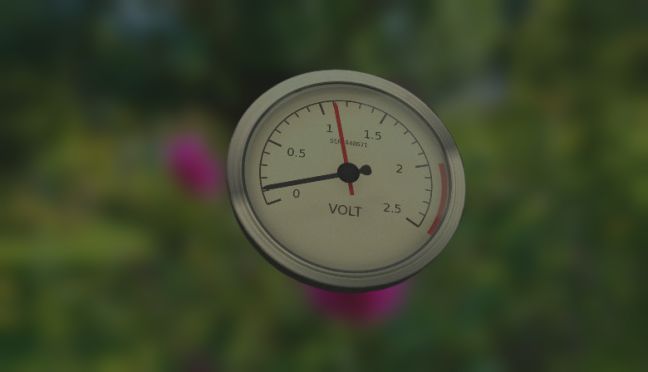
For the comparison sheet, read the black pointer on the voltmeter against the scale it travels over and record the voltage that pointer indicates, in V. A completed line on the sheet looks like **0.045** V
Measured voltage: **0.1** V
